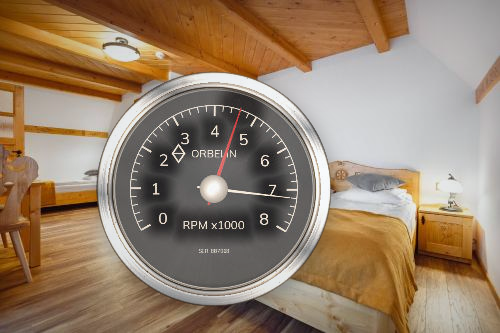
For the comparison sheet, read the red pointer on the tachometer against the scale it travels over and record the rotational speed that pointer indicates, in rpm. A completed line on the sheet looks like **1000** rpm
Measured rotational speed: **4600** rpm
